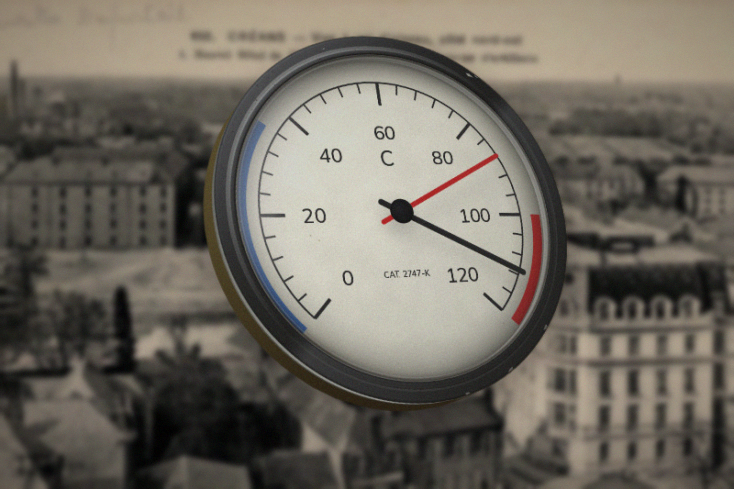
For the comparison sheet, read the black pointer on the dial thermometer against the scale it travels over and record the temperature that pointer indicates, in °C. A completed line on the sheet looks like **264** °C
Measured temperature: **112** °C
